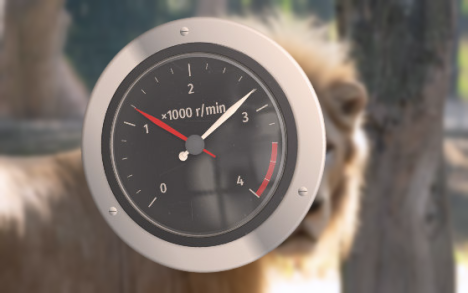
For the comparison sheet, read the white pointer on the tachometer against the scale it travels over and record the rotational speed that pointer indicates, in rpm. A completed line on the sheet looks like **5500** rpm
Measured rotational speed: **2800** rpm
